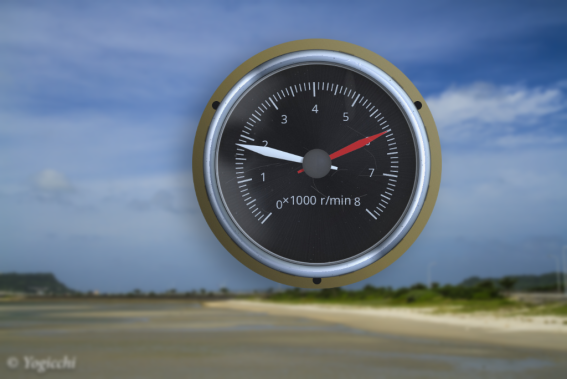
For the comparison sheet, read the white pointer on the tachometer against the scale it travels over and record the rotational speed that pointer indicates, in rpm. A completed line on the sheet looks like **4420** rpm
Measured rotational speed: **1800** rpm
